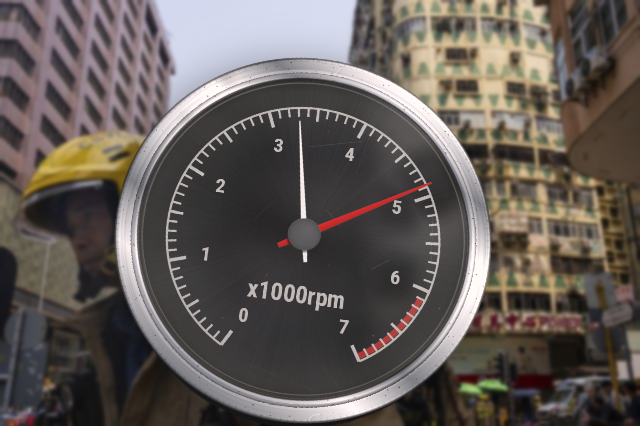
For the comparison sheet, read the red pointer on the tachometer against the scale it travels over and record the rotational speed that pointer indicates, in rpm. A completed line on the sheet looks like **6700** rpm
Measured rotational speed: **4900** rpm
